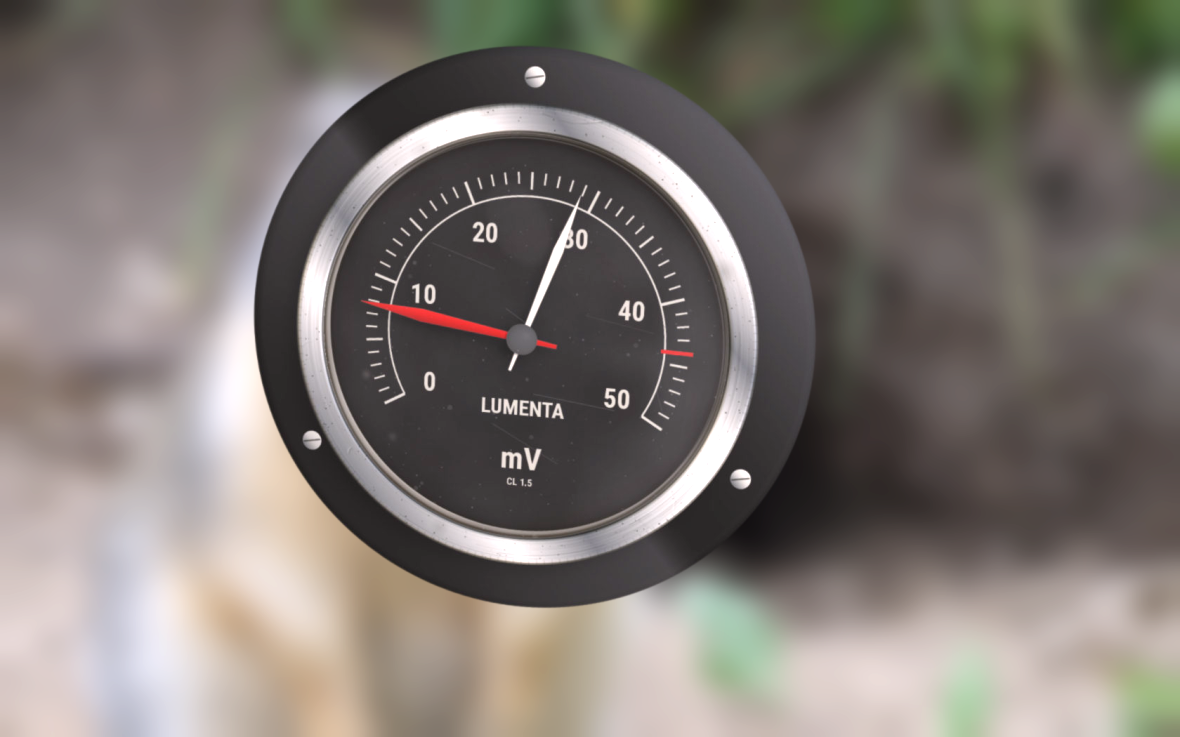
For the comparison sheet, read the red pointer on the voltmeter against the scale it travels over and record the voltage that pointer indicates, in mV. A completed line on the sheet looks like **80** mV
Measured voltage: **8** mV
